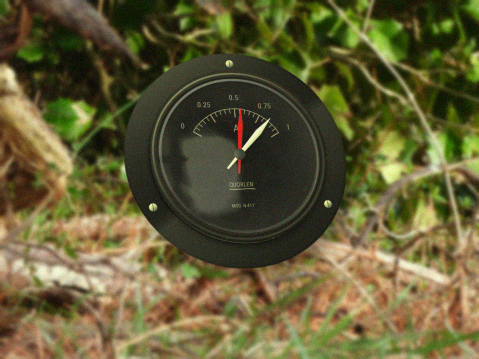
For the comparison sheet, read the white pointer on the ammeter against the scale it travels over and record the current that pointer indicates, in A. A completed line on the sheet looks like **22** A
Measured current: **0.85** A
